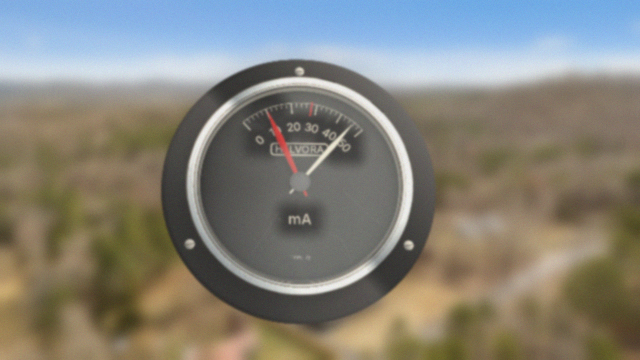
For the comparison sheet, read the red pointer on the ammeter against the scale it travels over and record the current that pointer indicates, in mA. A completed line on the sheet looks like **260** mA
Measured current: **10** mA
